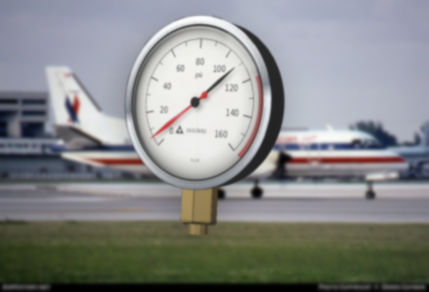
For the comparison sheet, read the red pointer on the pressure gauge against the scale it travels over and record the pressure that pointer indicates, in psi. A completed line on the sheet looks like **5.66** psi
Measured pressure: **5** psi
